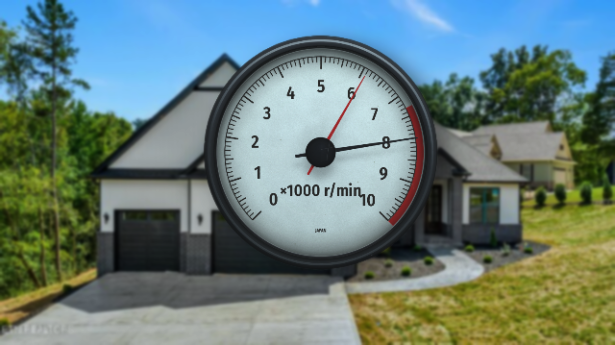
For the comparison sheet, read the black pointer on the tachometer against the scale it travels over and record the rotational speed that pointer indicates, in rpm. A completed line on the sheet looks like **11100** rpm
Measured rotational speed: **8000** rpm
